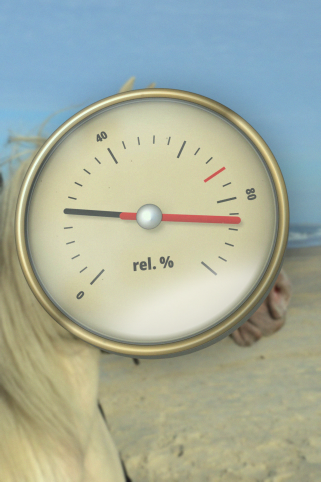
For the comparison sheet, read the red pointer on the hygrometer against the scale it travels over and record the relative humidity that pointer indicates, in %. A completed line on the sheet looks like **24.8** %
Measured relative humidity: **86** %
